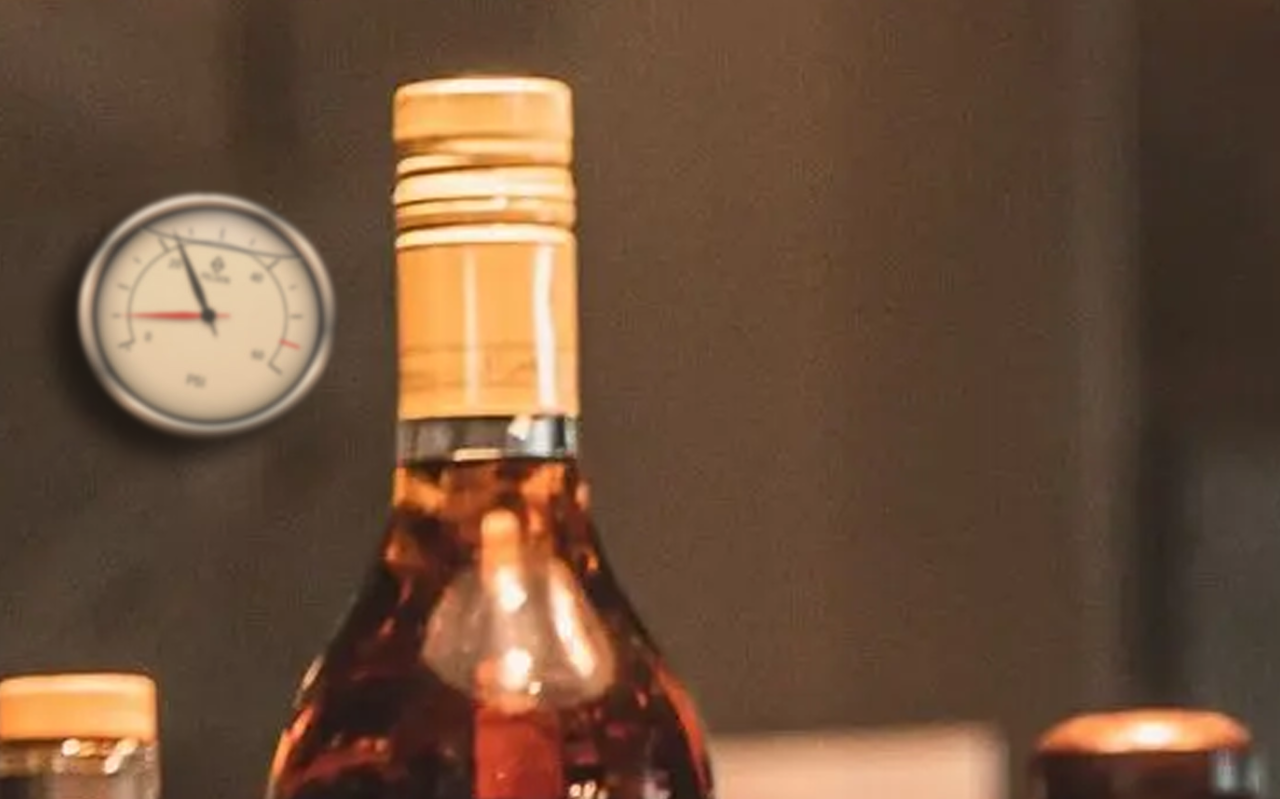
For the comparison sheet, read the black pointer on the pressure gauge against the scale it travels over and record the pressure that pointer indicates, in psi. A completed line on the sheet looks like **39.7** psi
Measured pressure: **22.5** psi
